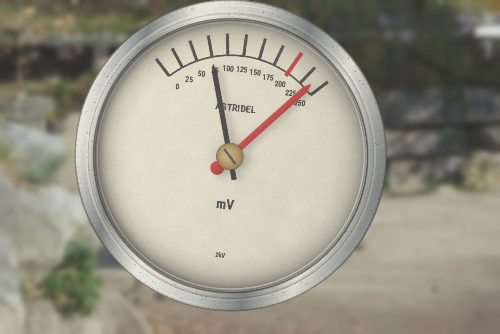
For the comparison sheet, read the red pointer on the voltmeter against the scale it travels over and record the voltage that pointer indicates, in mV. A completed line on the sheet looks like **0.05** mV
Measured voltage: **237.5** mV
